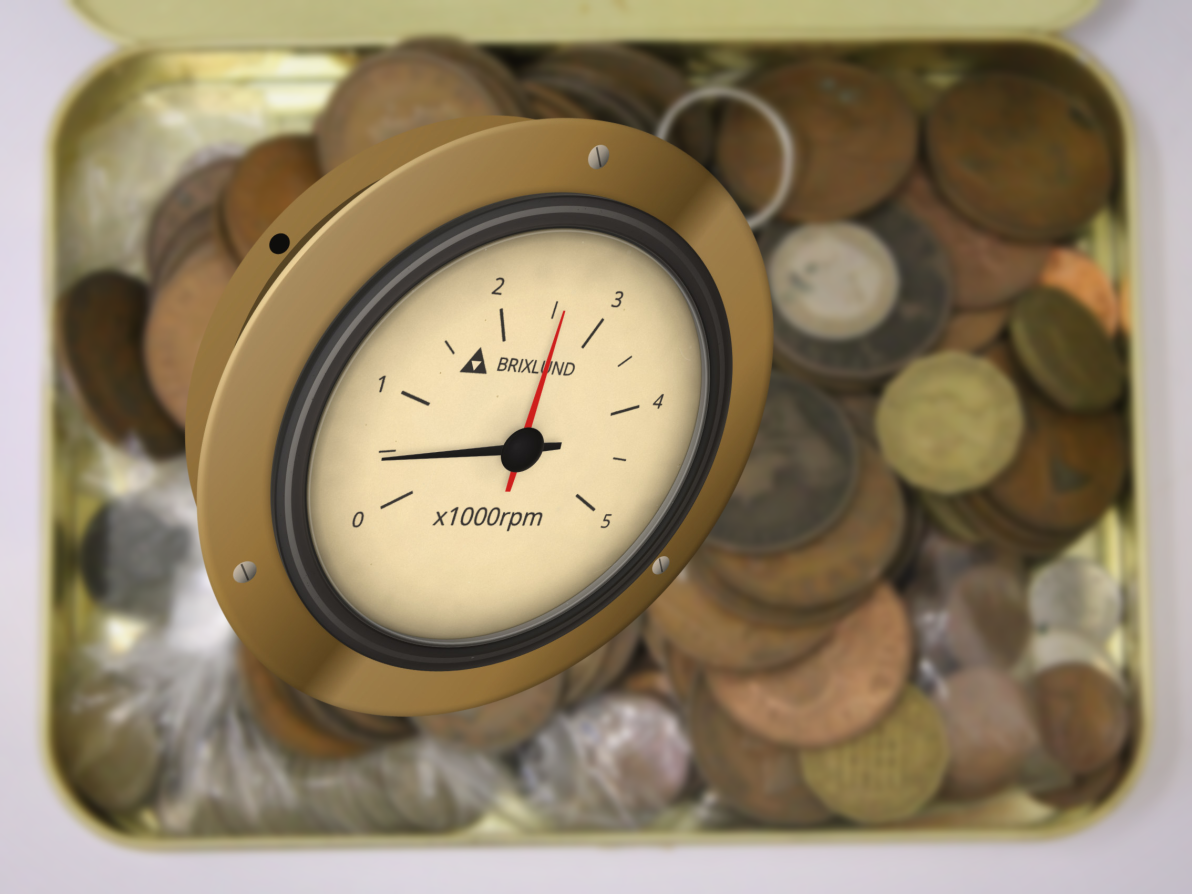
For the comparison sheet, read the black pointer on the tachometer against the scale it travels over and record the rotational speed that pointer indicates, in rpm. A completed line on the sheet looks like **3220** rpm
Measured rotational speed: **500** rpm
